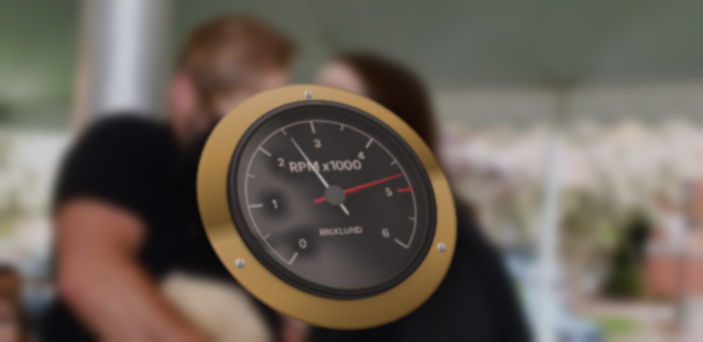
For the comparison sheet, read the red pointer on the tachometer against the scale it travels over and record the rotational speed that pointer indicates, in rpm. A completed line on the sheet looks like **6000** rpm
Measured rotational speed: **4750** rpm
